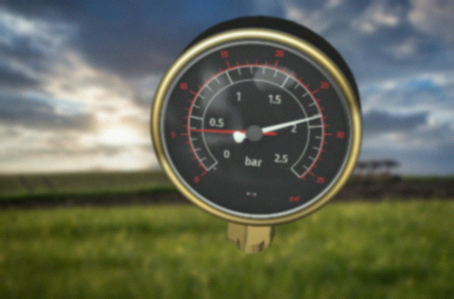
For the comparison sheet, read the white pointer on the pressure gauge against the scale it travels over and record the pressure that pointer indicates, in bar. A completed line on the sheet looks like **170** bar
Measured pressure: **1.9** bar
